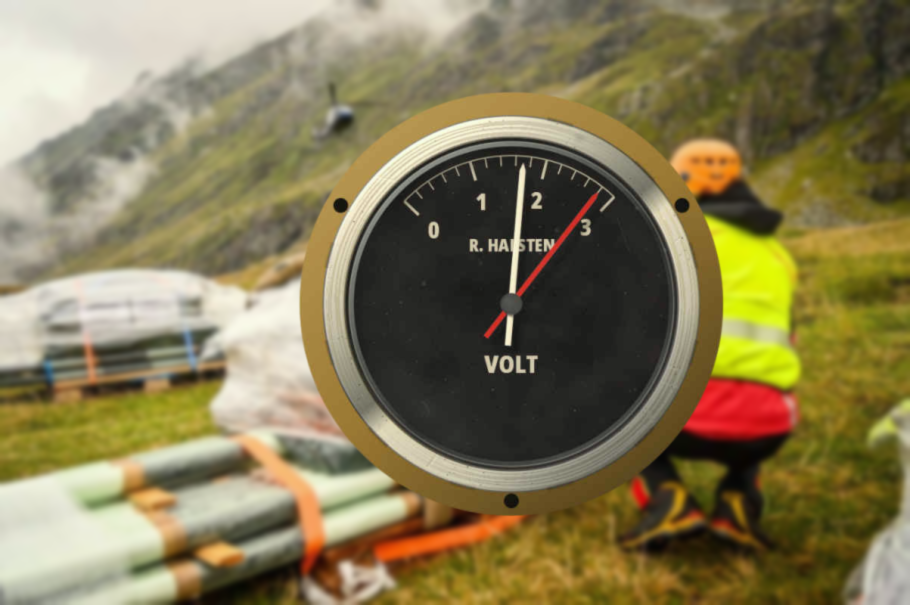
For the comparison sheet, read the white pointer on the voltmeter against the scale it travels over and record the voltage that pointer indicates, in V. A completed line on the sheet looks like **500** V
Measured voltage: **1.7** V
